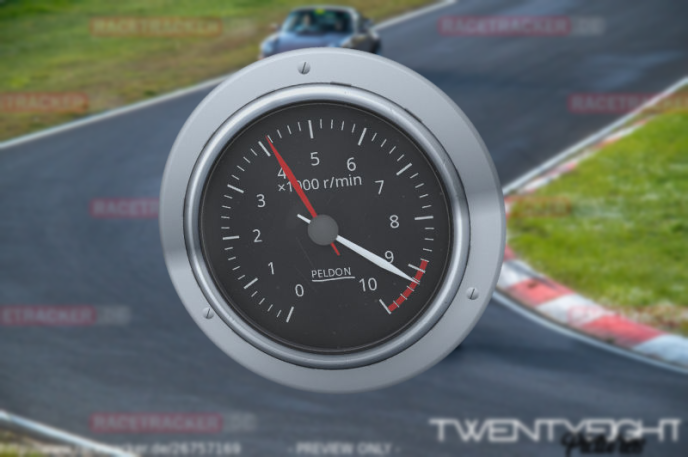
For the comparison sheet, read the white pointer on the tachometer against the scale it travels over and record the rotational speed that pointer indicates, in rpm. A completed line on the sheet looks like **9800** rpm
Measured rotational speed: **9200** rpm
